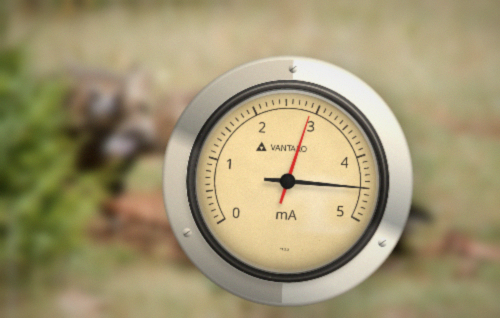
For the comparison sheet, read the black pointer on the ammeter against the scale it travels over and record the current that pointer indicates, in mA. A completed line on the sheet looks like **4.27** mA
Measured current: **4.5** mA
